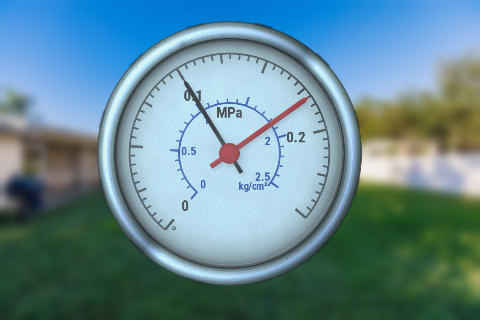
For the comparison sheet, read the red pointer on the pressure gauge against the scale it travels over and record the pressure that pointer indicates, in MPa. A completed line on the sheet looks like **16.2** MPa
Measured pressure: **0.18** MPa
